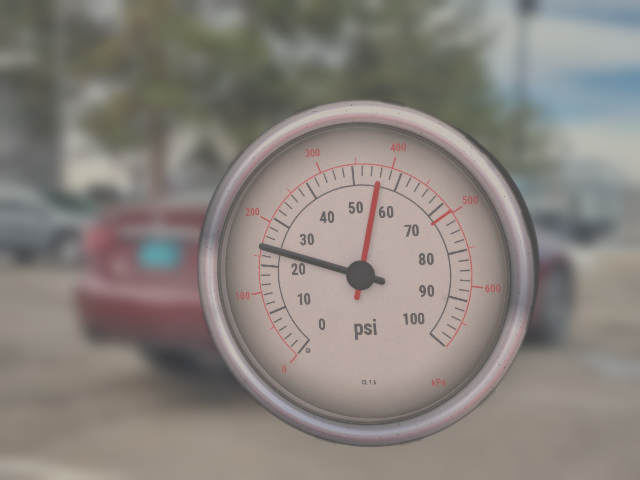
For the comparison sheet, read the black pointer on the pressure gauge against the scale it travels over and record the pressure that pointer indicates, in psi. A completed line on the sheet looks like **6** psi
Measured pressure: **24** psi
